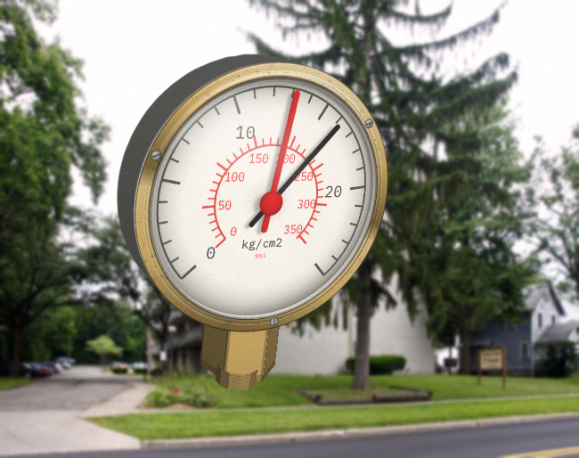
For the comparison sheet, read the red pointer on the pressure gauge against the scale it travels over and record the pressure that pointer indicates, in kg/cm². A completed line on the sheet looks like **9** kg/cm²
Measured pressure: **13** kg/cm²
